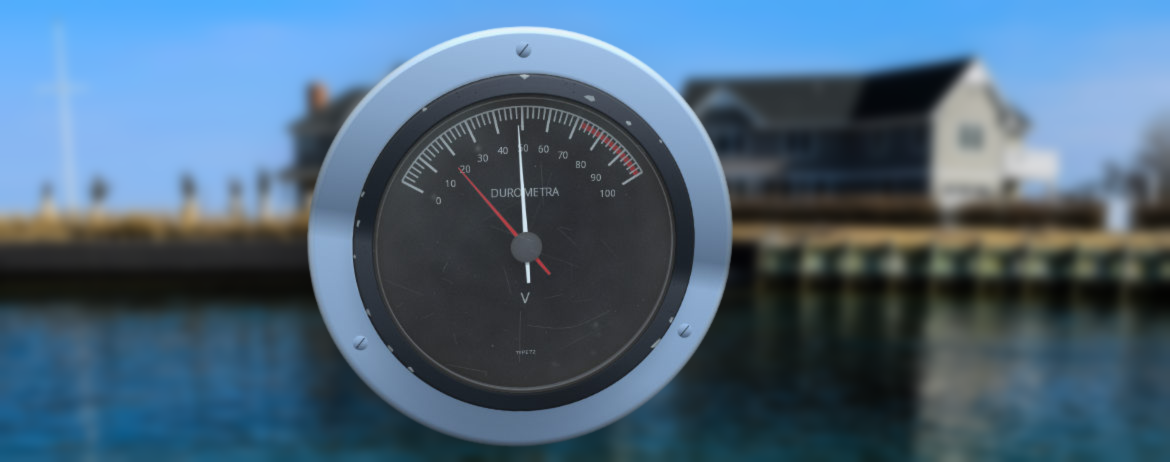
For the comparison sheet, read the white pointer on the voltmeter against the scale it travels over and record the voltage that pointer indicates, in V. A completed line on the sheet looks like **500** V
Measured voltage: **48** V
